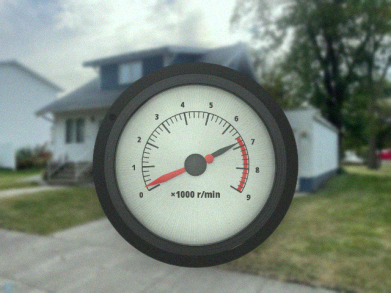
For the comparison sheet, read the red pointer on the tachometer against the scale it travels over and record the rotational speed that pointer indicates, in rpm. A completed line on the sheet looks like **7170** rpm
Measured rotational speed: **200** rpm
